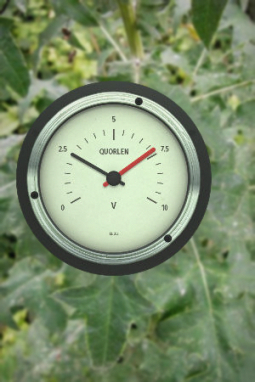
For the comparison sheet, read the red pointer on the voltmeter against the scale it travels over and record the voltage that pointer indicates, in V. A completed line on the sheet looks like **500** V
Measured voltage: **7.25** V
